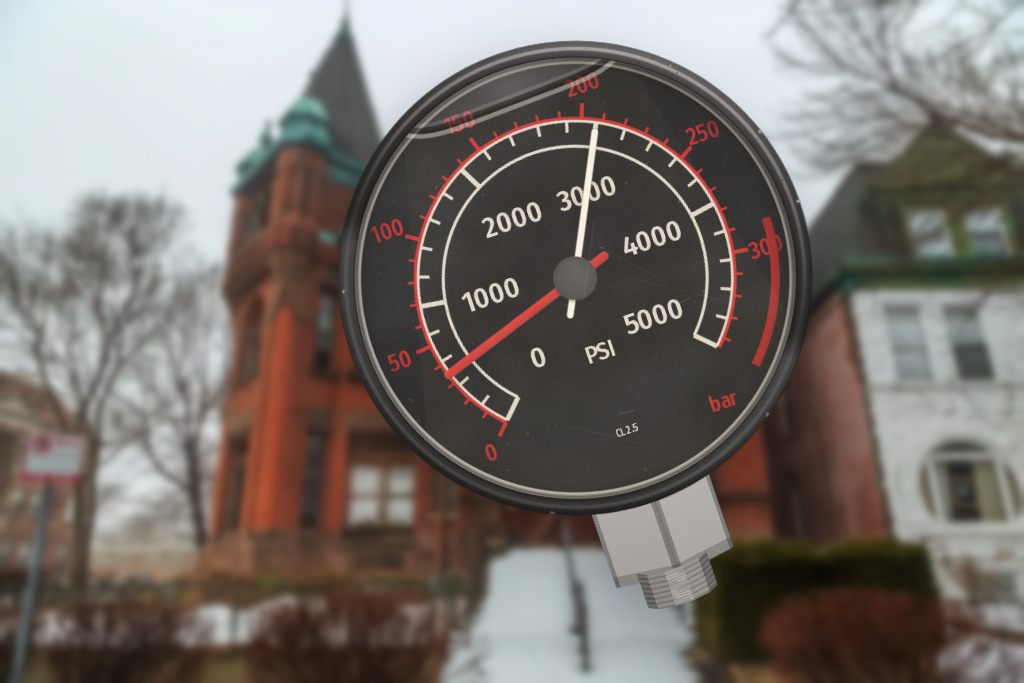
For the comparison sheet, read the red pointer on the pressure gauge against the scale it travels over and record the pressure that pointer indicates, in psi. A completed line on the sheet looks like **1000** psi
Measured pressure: **500** psi
